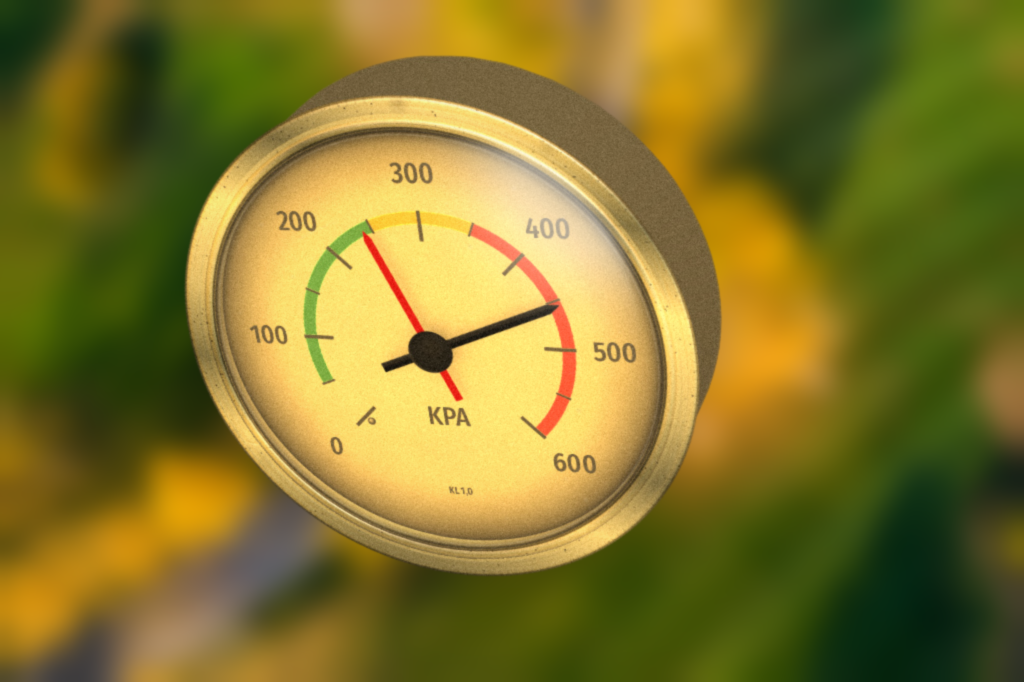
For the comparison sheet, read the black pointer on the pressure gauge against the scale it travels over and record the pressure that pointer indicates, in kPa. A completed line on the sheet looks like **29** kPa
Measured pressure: **450** kPa
